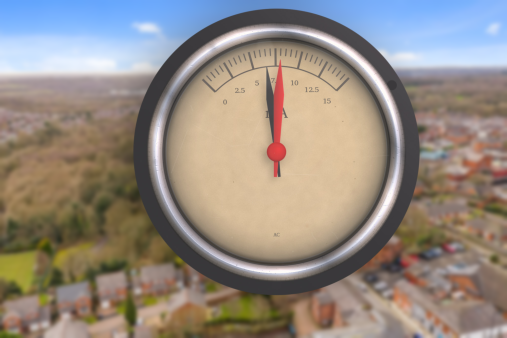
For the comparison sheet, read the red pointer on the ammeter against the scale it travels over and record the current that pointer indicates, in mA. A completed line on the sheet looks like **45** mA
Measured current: **8** mA
